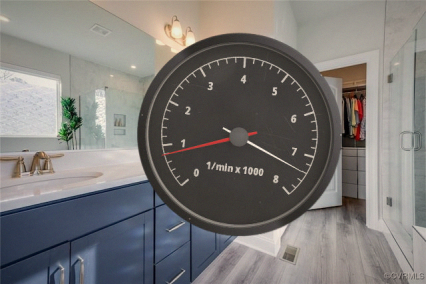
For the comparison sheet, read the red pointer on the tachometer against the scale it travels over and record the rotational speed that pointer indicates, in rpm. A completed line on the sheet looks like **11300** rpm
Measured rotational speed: **800** rpm
